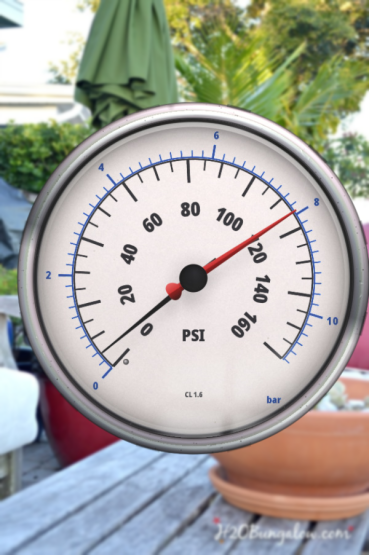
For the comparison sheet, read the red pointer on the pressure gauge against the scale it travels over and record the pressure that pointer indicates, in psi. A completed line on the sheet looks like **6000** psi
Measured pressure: **115** psi
